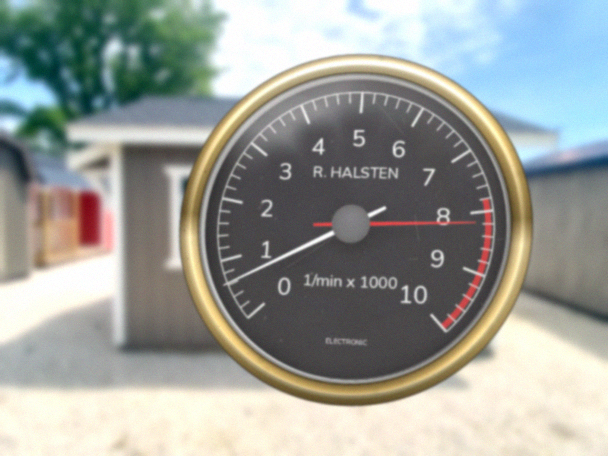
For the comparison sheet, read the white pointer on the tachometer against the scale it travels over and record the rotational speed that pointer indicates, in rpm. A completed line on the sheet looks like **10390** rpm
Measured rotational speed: **600** rpm
